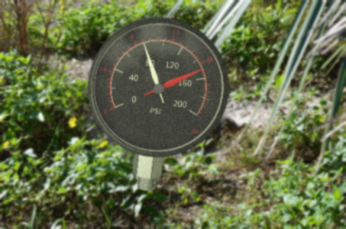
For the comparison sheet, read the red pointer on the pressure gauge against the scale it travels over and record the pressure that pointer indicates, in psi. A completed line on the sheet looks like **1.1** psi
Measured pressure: **150** psi
